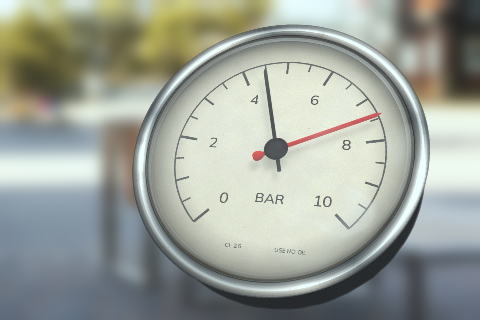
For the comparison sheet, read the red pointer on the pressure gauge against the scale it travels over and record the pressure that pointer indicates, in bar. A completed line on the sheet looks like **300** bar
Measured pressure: **7.5** bar
